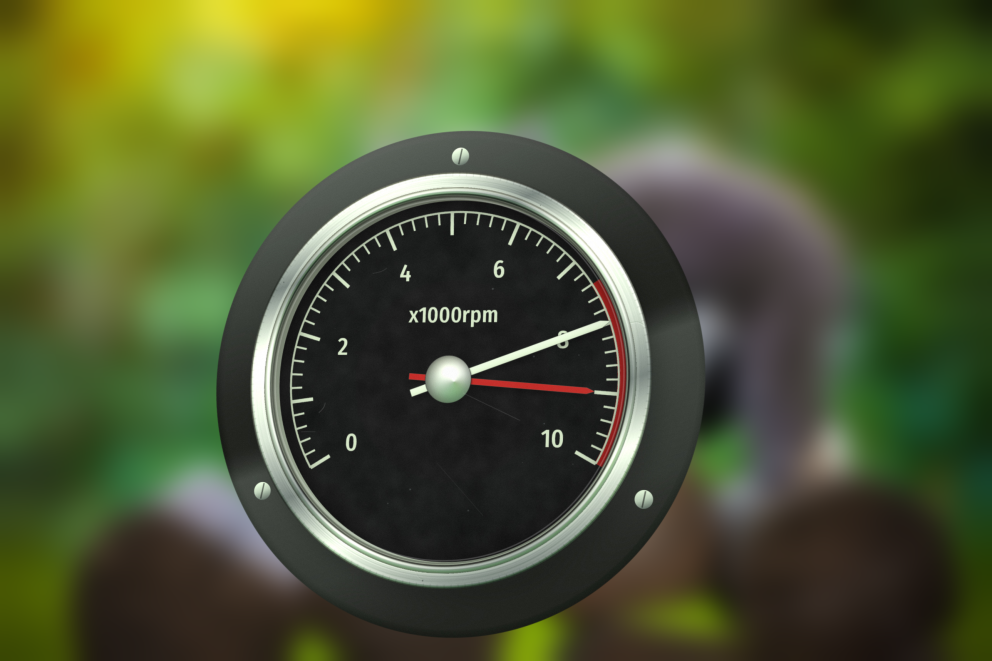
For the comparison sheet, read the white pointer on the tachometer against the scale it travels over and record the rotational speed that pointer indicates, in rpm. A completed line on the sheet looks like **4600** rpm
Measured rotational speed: **8000** rpm
